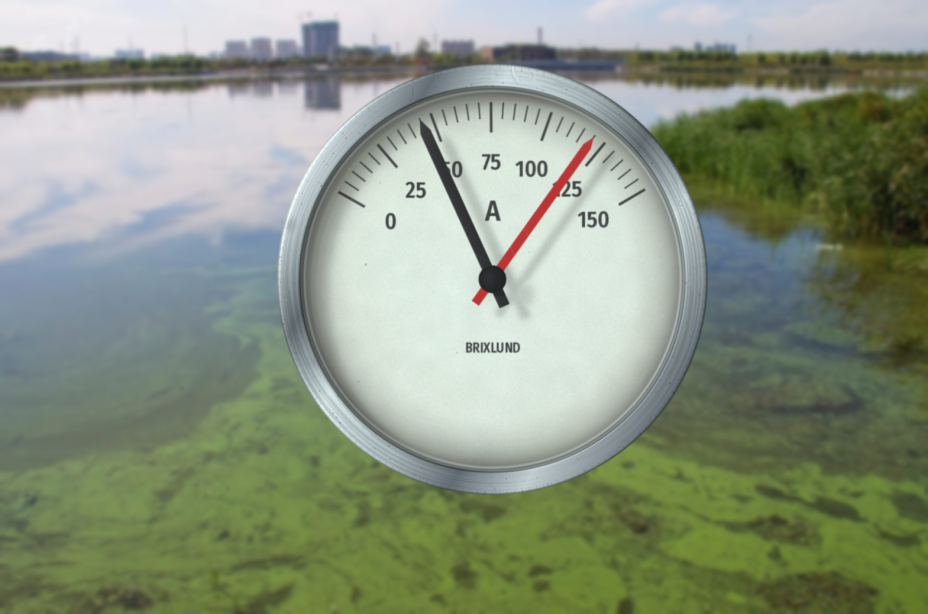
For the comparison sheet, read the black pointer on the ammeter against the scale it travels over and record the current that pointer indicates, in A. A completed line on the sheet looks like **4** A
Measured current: **45** A
